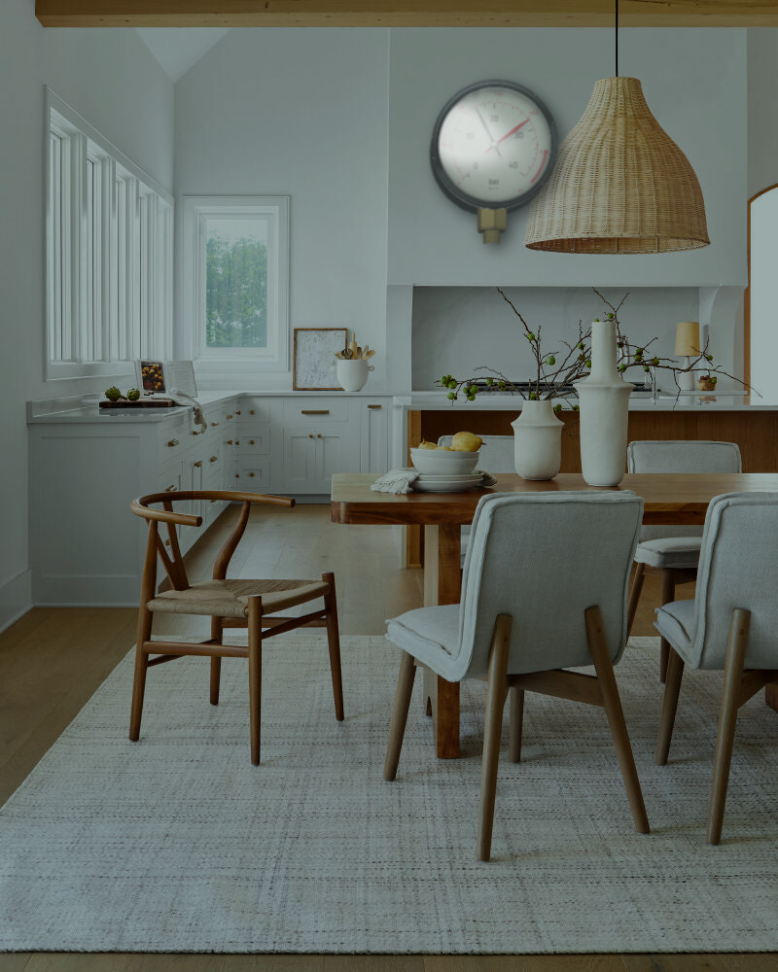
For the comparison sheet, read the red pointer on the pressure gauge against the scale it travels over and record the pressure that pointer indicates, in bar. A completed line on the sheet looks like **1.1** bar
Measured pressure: **28** bar
